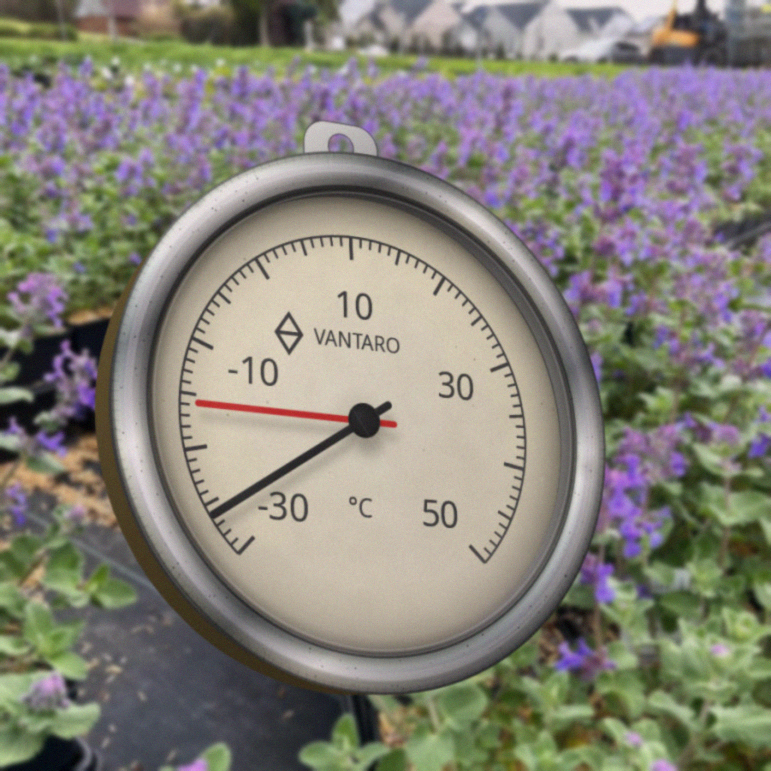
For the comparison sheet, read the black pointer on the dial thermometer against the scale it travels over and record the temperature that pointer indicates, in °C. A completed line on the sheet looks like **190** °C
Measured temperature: **-26** °C
